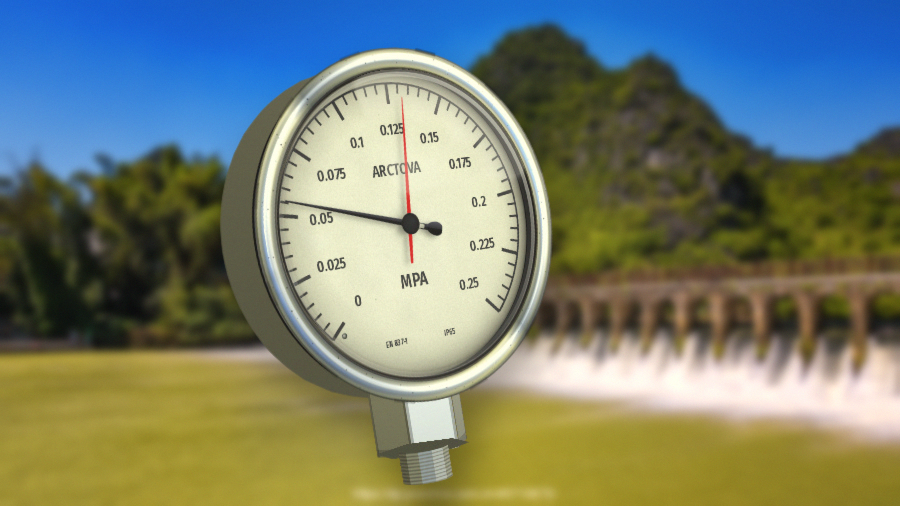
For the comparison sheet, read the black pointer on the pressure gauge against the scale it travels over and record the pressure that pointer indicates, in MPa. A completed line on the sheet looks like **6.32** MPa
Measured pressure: **0.055** MPa
